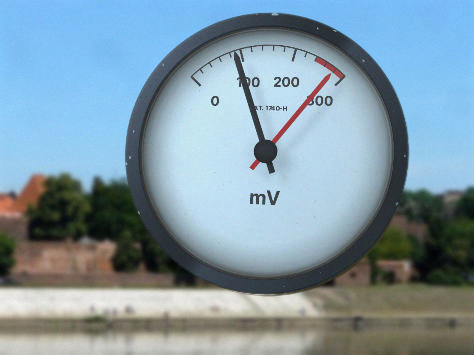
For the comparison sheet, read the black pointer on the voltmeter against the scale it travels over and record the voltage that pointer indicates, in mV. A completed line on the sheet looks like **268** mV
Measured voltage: **90** mV
